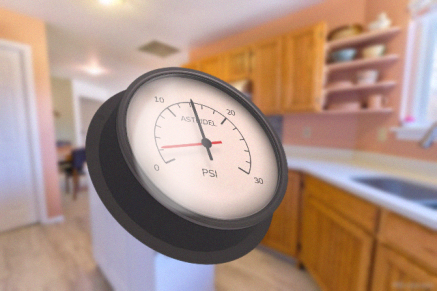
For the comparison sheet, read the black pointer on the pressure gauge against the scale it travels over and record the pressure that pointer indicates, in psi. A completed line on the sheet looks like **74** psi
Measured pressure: **14** psi
